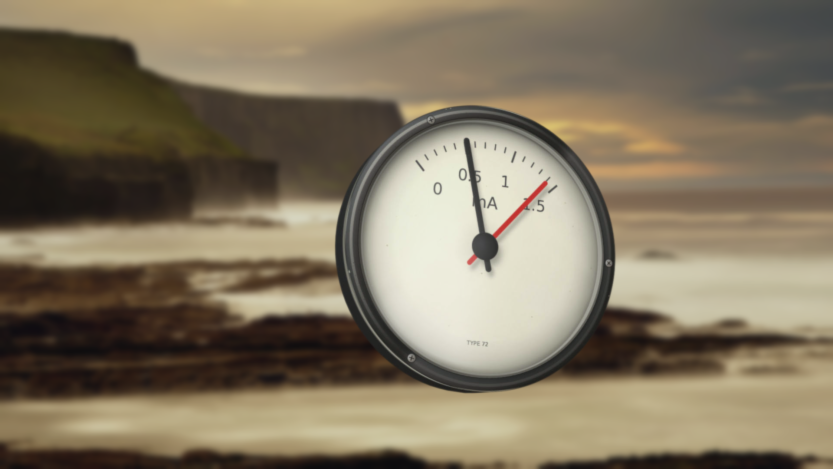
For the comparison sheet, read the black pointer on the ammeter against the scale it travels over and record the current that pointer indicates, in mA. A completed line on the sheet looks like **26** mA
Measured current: **0.5** mA
